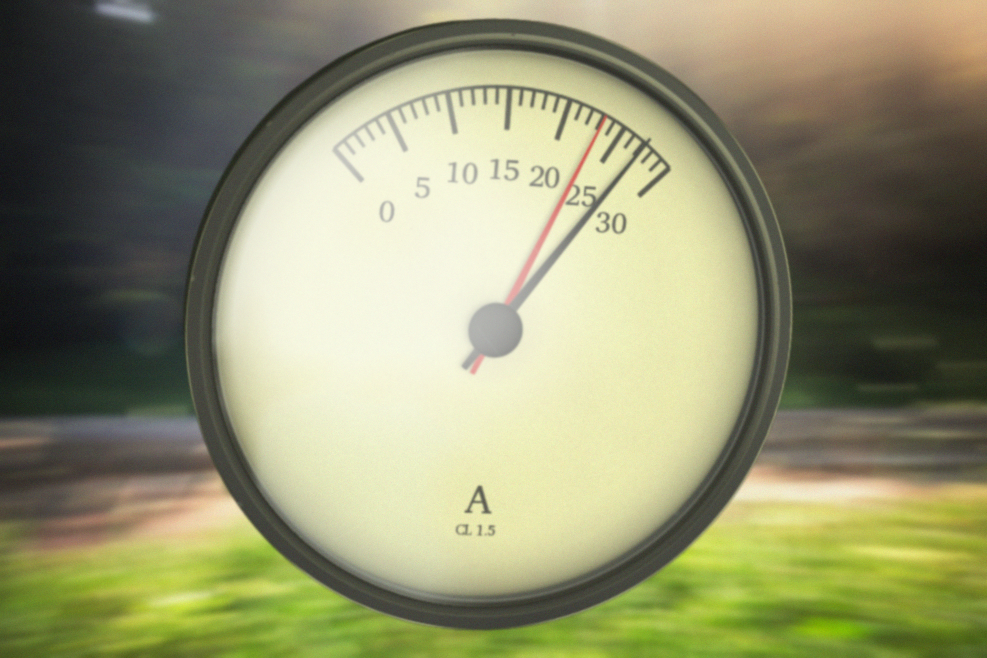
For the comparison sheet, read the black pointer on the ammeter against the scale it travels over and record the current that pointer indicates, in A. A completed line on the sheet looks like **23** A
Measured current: **27** A
